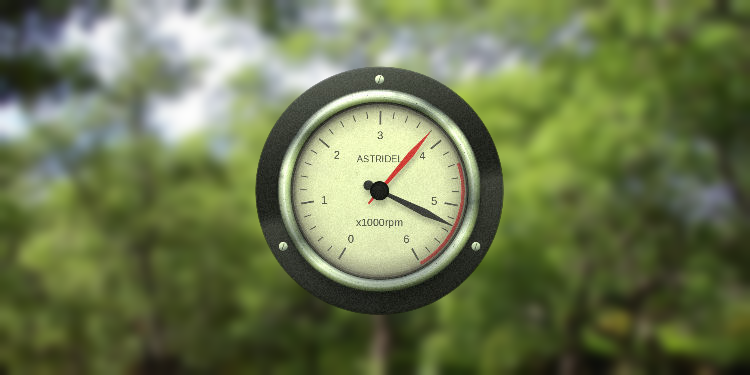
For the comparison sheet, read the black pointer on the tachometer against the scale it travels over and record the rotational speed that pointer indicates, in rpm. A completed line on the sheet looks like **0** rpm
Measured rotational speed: **5300** rpm
